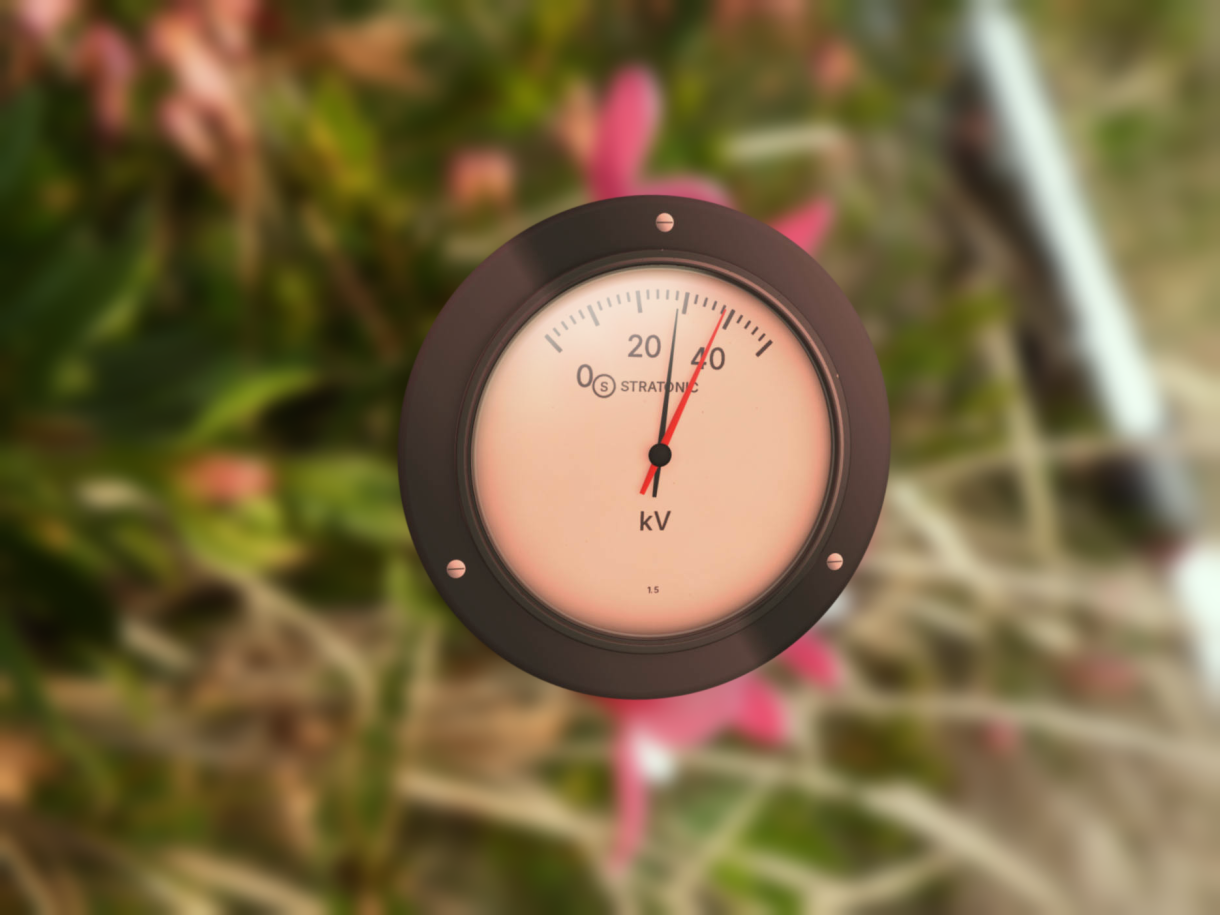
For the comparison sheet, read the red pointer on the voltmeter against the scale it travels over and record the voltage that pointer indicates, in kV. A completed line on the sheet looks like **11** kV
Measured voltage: **38** kV
